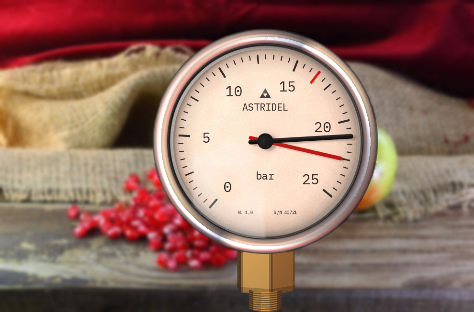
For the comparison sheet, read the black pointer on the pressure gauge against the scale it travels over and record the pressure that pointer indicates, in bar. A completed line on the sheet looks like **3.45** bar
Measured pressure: **21** bar
